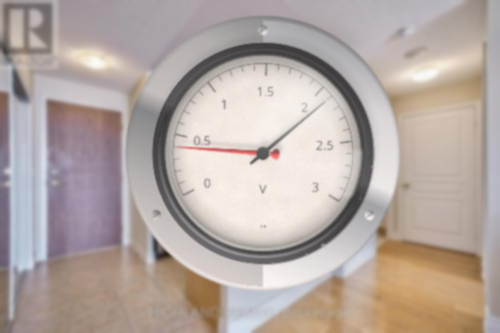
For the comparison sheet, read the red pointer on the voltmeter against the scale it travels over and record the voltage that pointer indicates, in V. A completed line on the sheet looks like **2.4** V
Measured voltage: **0.4** V
